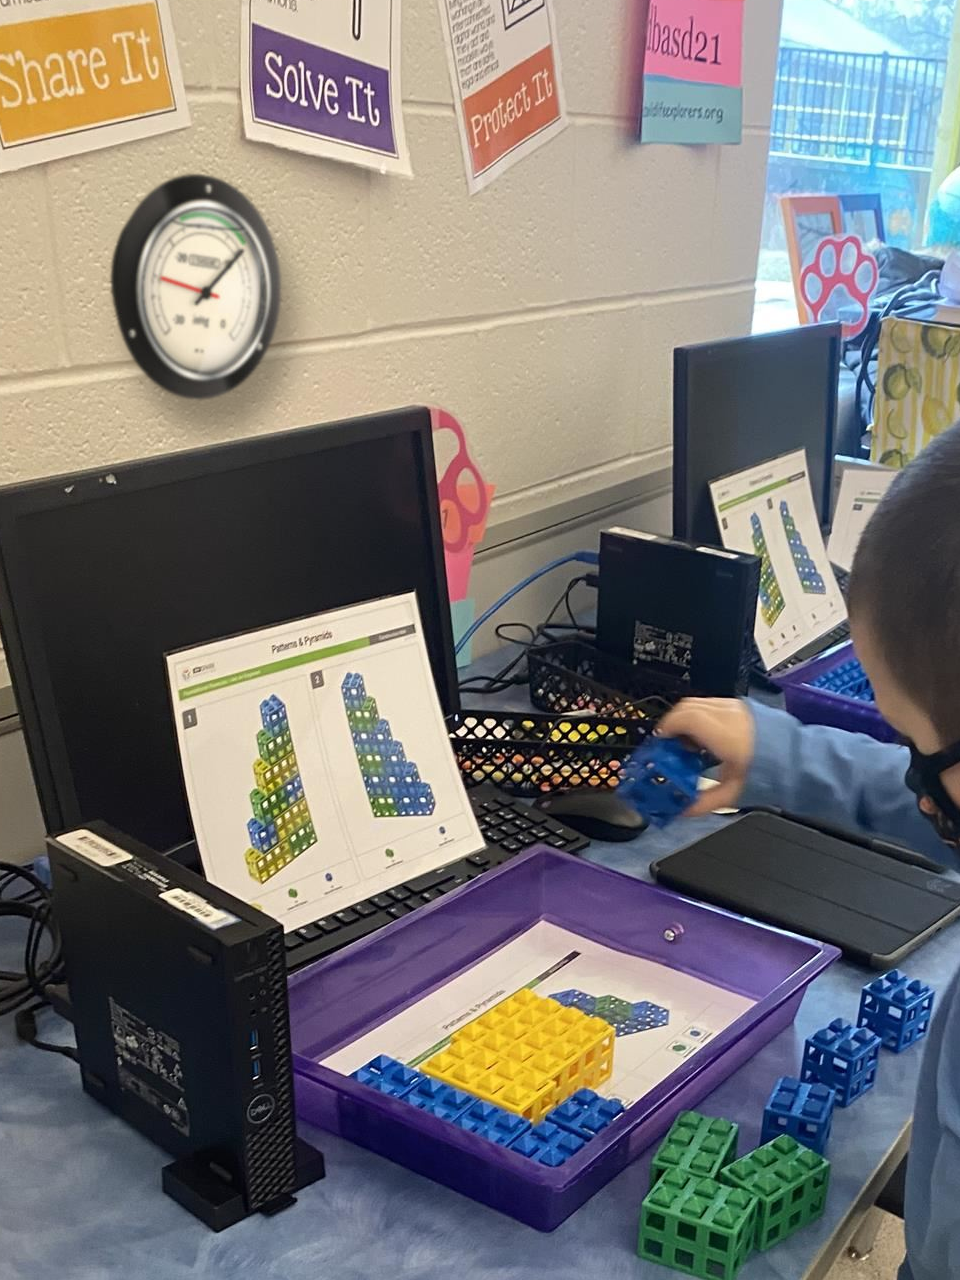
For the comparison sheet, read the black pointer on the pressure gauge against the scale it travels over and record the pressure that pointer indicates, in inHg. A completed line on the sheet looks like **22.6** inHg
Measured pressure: **-10** inHg
